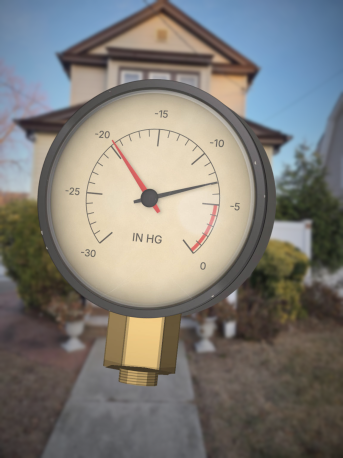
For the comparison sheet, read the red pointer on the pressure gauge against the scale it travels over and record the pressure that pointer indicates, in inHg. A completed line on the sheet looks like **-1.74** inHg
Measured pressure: **-19.5** inHg
